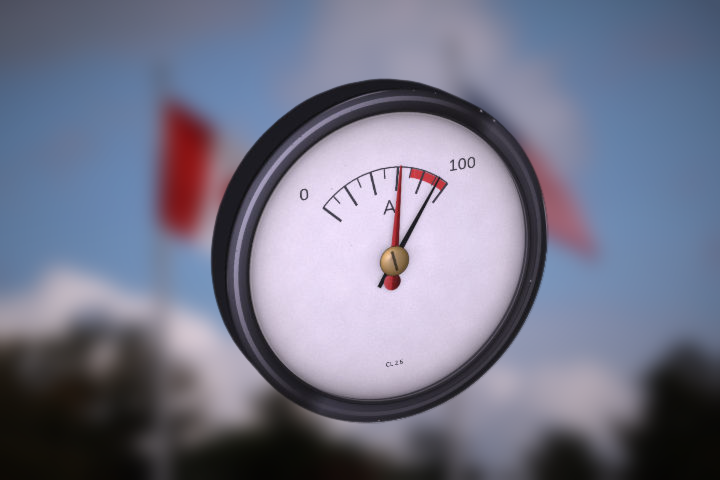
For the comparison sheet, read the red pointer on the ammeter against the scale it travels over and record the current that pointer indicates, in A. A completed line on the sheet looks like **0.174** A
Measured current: **60** A
